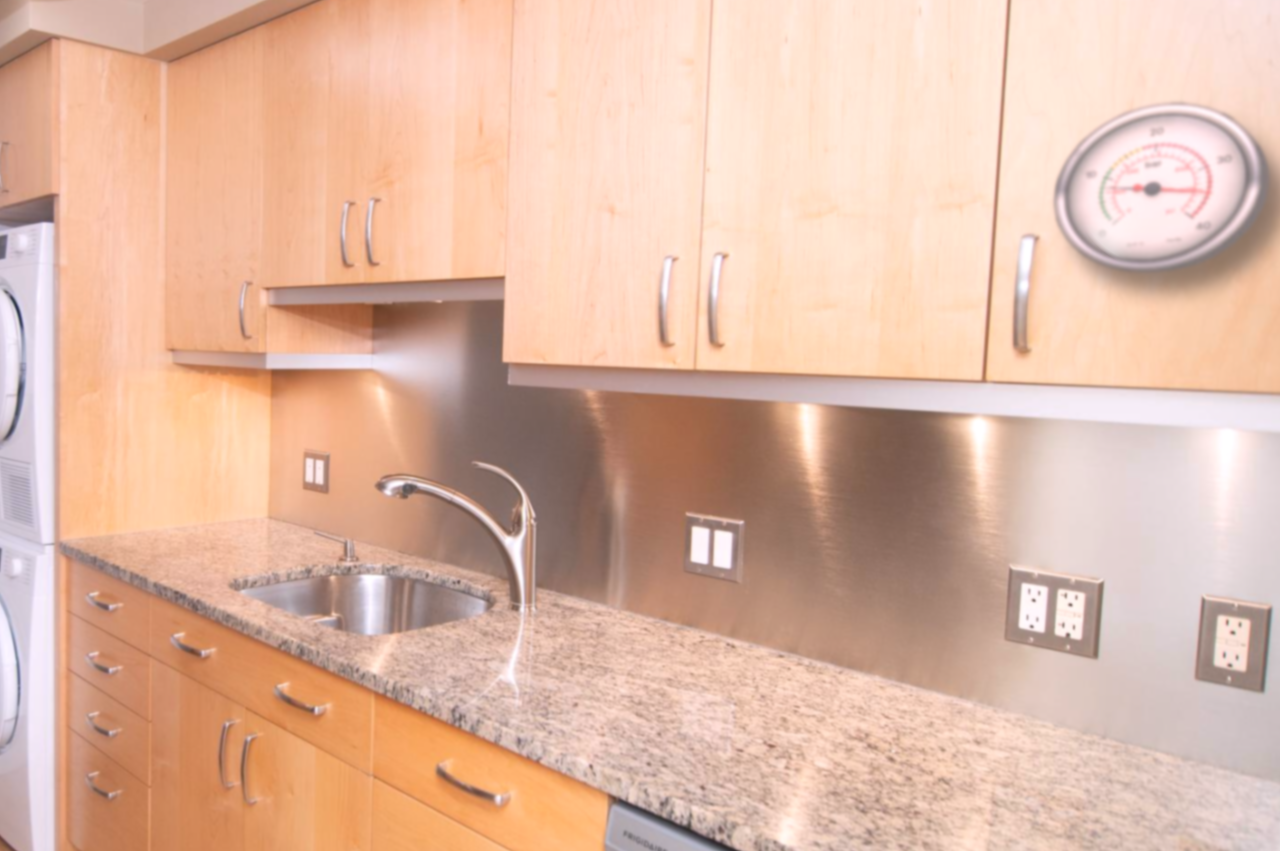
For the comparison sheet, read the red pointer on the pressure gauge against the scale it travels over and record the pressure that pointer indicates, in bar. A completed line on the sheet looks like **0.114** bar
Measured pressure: **35** bar
